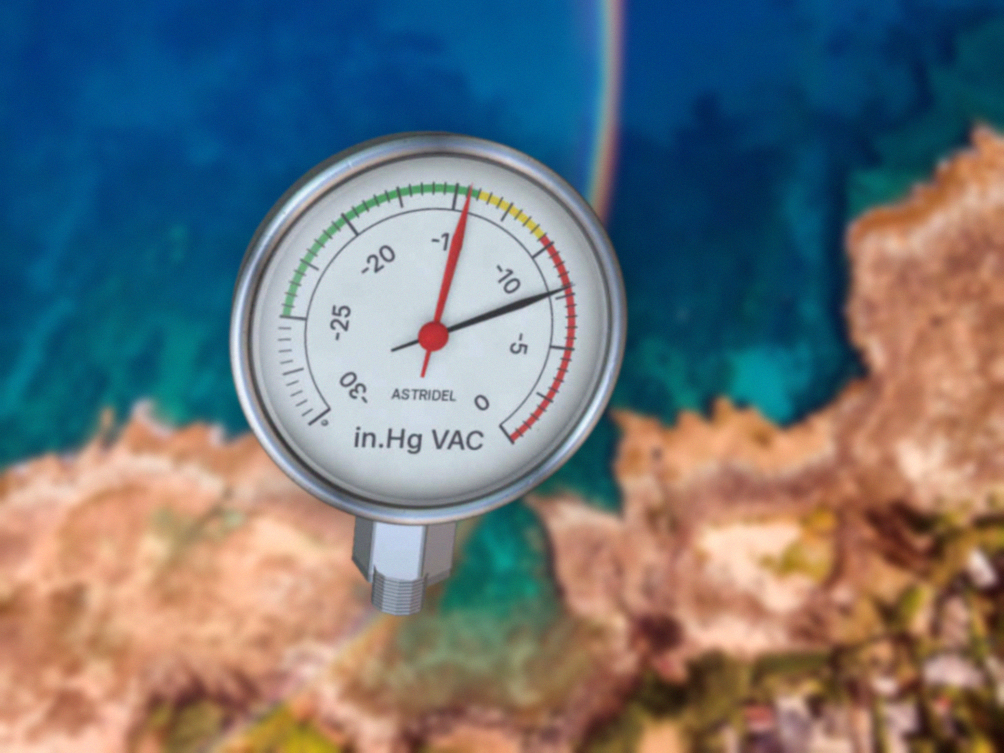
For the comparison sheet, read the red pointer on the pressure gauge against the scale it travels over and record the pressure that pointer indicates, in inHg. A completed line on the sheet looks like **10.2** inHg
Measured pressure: **-14.5** inHg
